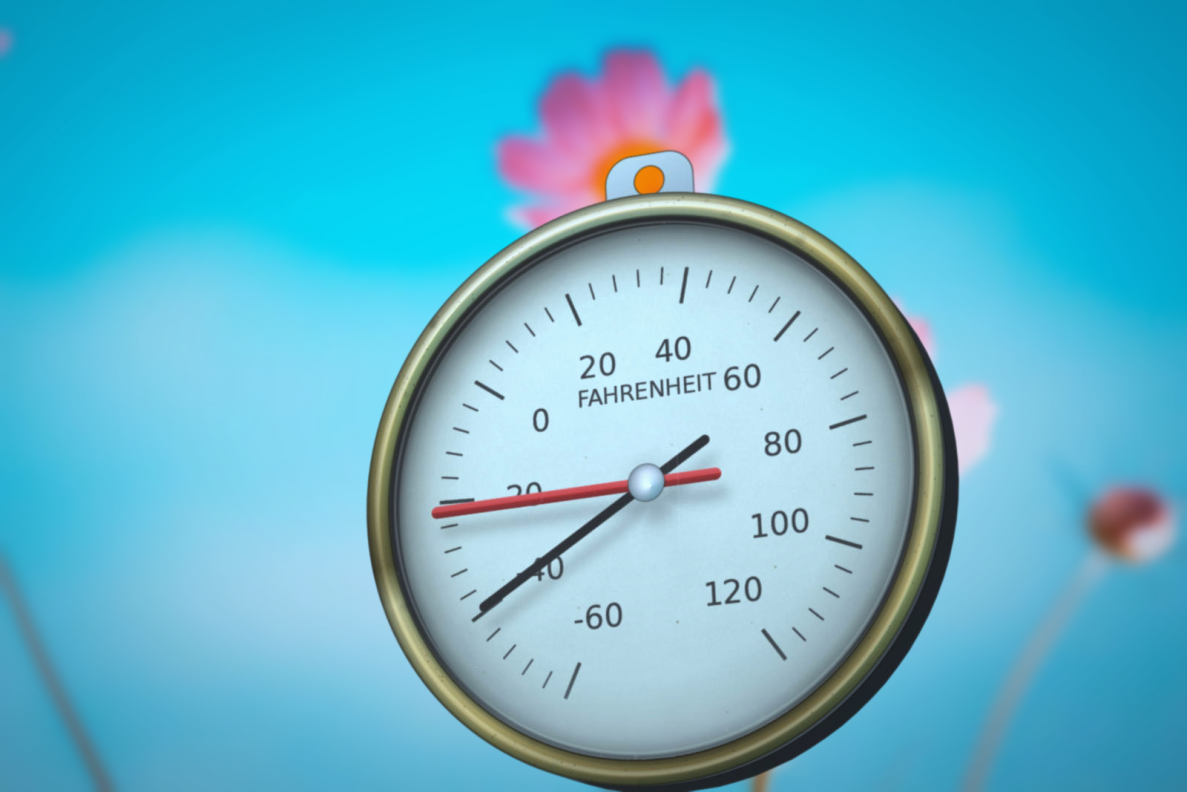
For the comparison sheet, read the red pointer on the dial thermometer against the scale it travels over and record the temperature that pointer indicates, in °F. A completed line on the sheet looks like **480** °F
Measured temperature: **-22** °F
